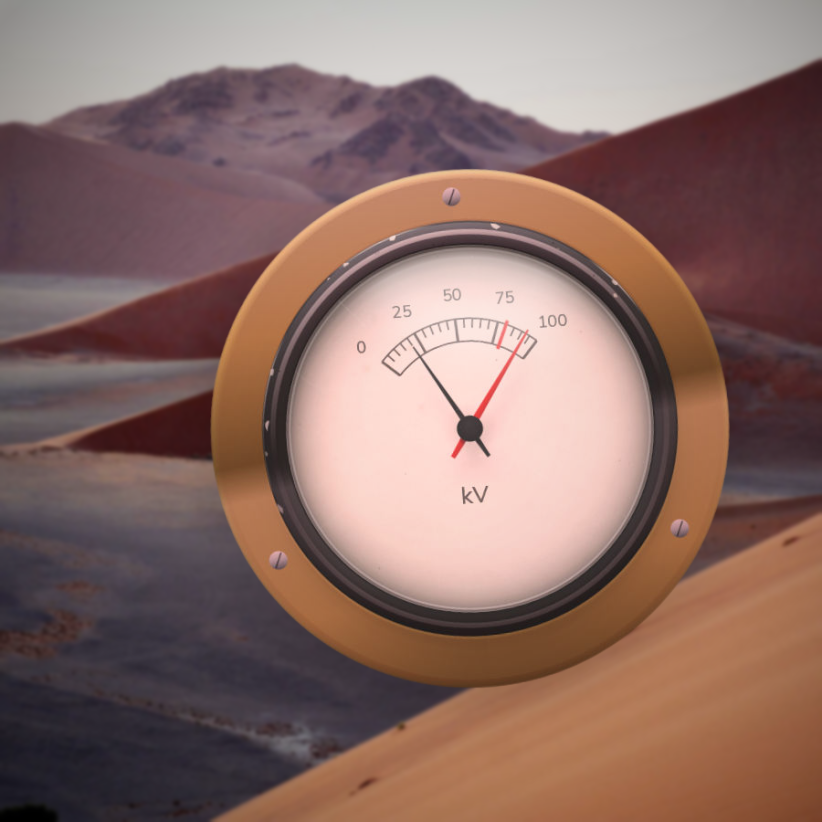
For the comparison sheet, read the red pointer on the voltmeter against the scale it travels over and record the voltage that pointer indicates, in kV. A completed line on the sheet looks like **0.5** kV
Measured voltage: **92.5** kV
